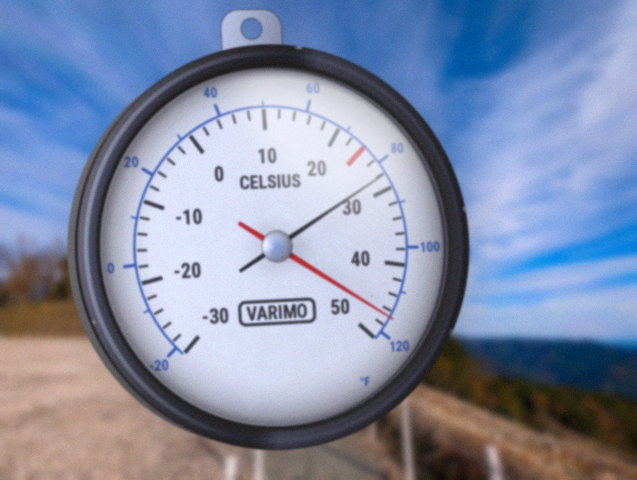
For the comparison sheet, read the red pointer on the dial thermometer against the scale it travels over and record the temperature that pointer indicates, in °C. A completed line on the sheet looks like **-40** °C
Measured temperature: **47** °C
